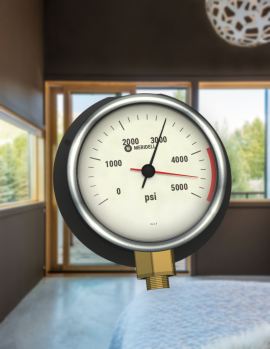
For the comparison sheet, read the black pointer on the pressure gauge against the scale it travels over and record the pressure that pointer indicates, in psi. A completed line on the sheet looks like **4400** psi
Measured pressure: **3000** psi
